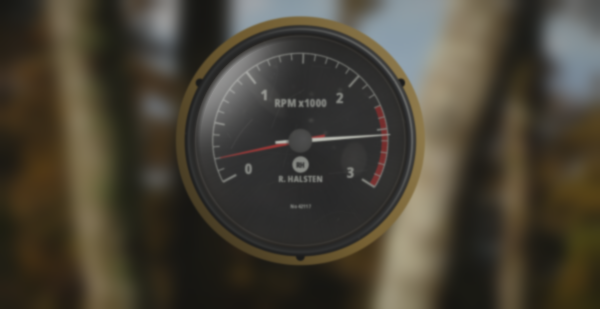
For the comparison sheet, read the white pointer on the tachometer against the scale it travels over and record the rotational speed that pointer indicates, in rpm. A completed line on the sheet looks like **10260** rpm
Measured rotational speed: **2550** rpm
